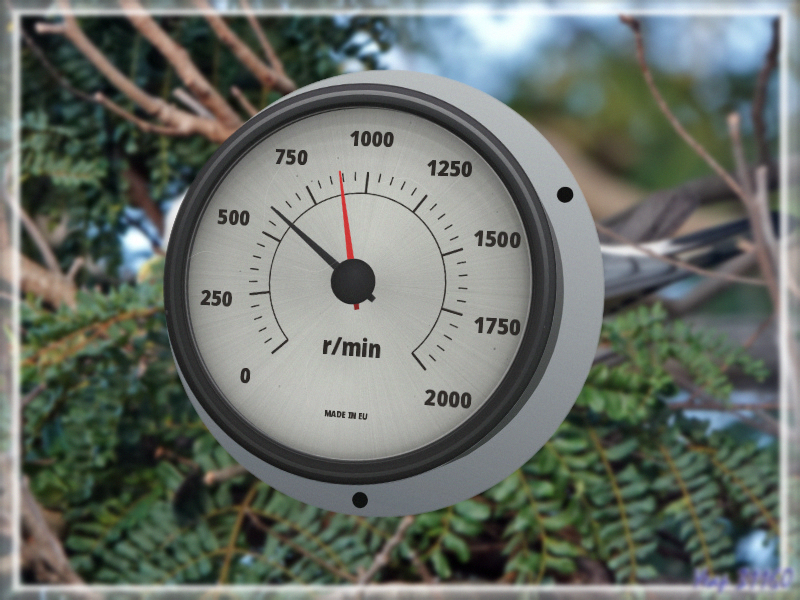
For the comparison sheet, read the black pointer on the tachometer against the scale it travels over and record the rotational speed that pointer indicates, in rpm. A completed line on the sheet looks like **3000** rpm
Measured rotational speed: **600** rpm
